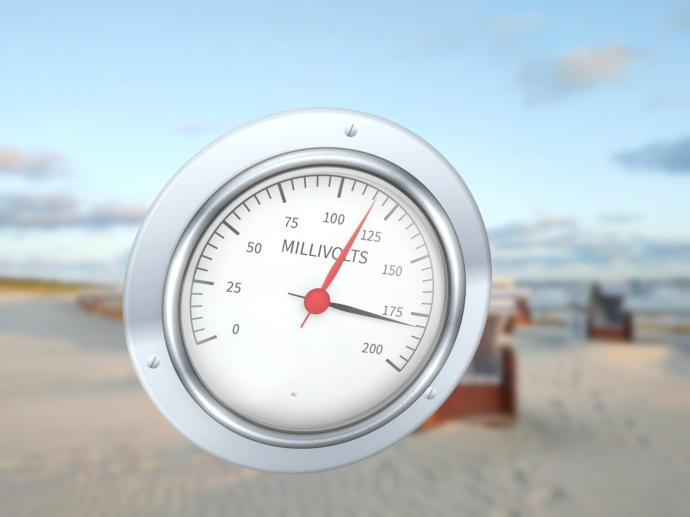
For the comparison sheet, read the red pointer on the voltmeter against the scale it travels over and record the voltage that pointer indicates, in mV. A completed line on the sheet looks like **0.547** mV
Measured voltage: **115** mV
